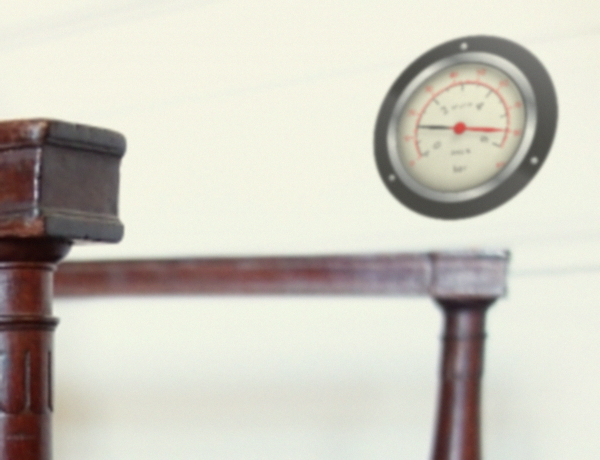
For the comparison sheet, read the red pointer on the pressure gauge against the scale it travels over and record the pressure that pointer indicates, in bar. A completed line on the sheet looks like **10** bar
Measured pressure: **5.5** bar
